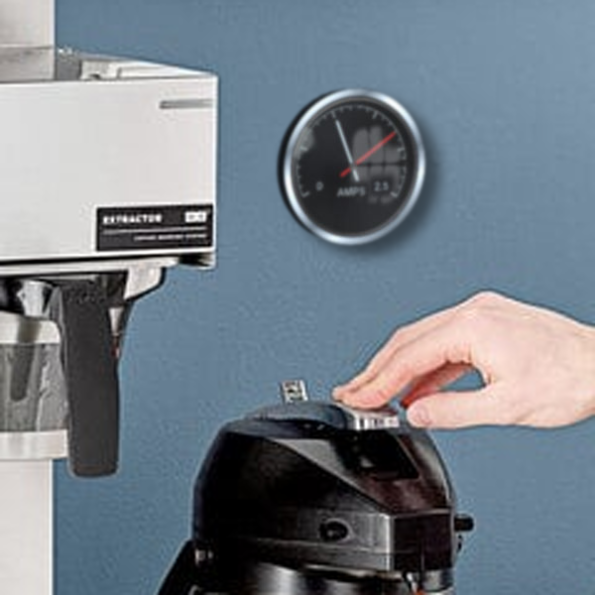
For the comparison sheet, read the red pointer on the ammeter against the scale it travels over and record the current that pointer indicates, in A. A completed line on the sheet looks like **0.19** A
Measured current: **1.8** A
